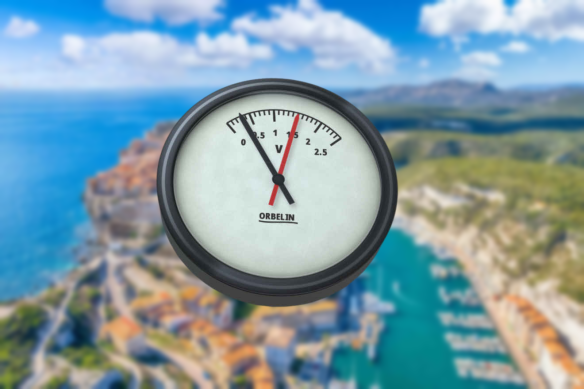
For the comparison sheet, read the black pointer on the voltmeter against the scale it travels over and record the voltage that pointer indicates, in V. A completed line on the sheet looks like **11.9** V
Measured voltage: **0.3** V
